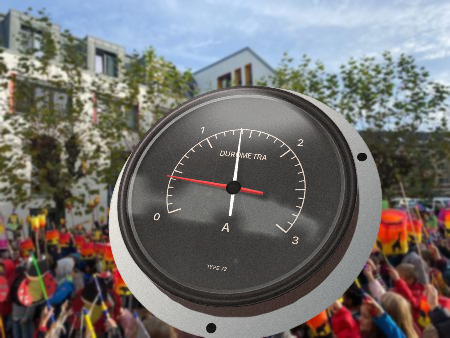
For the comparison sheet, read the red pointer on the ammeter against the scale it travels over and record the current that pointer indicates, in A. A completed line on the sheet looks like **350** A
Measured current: **0.4** A
